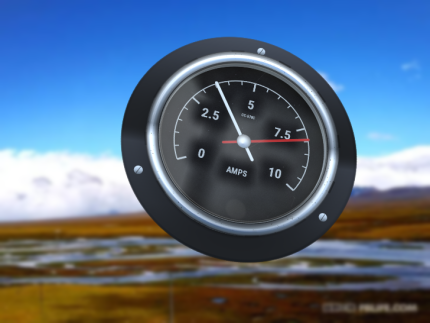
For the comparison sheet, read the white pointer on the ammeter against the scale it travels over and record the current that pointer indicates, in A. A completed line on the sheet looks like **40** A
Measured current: **3.5** A
